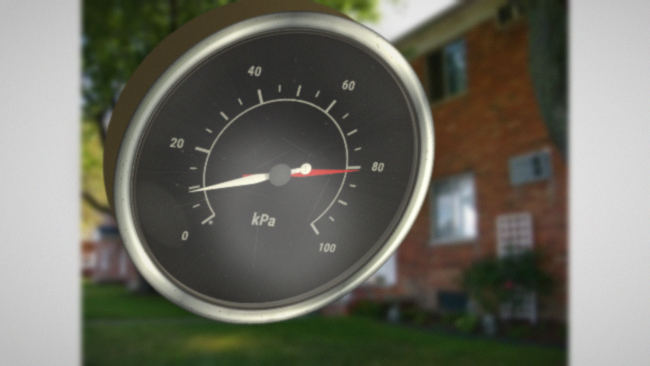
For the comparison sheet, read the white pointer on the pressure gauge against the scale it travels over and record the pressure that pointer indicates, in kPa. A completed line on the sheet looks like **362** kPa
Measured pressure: **10** kPa
